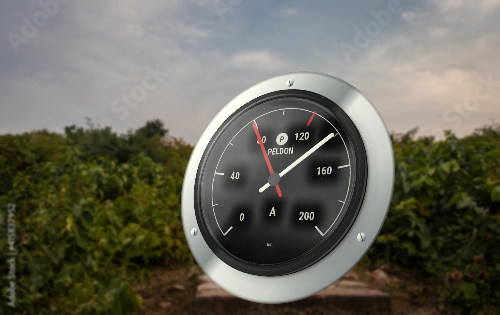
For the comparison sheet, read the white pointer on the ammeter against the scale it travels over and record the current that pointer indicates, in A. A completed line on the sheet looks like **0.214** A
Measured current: **140** A
